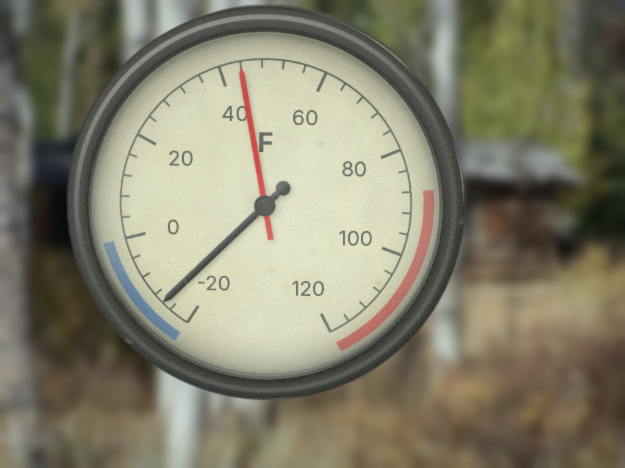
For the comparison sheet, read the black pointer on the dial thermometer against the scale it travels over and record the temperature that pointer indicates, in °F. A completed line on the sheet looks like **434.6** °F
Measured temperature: **-14** °F
